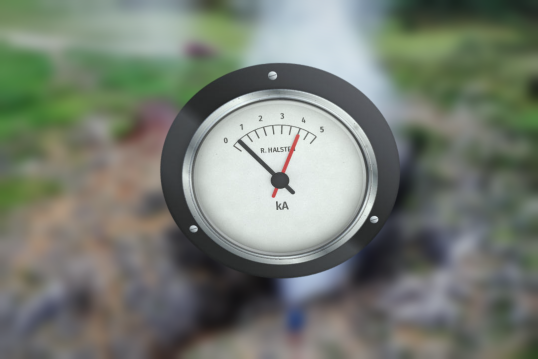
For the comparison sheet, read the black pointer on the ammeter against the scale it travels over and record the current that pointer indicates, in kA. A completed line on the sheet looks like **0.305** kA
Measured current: **0.5** kA
